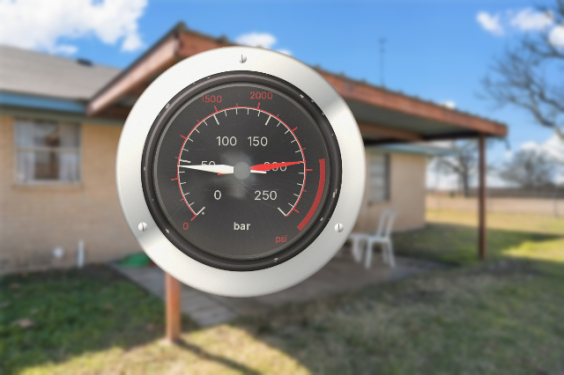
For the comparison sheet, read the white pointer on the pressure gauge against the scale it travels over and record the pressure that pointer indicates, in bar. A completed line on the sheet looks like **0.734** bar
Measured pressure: **45** bar
